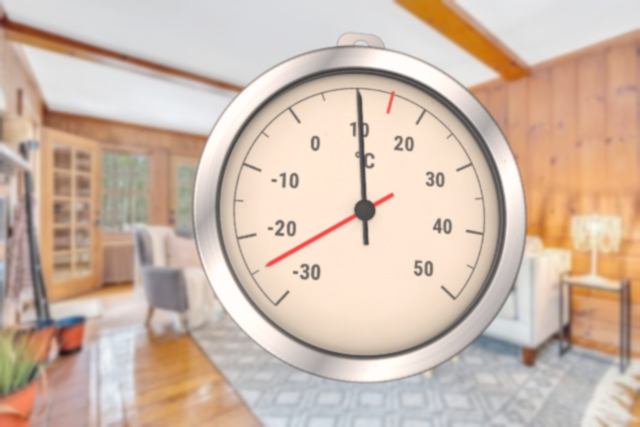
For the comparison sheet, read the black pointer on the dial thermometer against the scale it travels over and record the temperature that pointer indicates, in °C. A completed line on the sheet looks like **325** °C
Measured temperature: **10** °C
